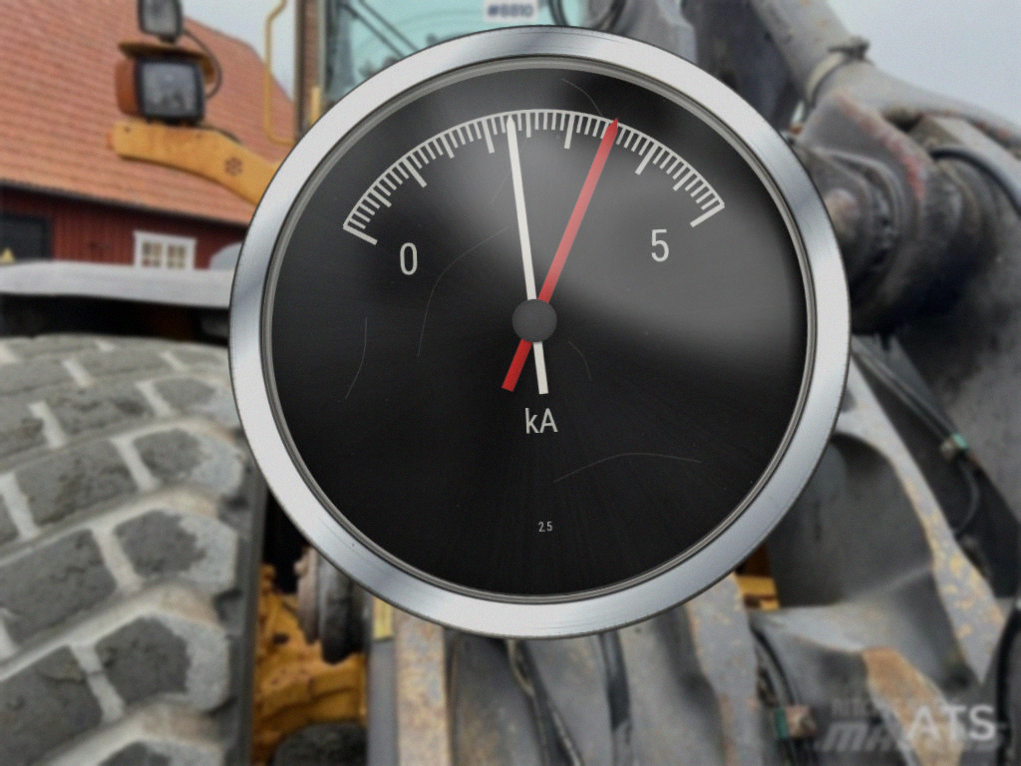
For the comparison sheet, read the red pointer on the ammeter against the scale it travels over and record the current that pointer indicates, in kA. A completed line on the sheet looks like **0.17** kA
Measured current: **3.5** kA
